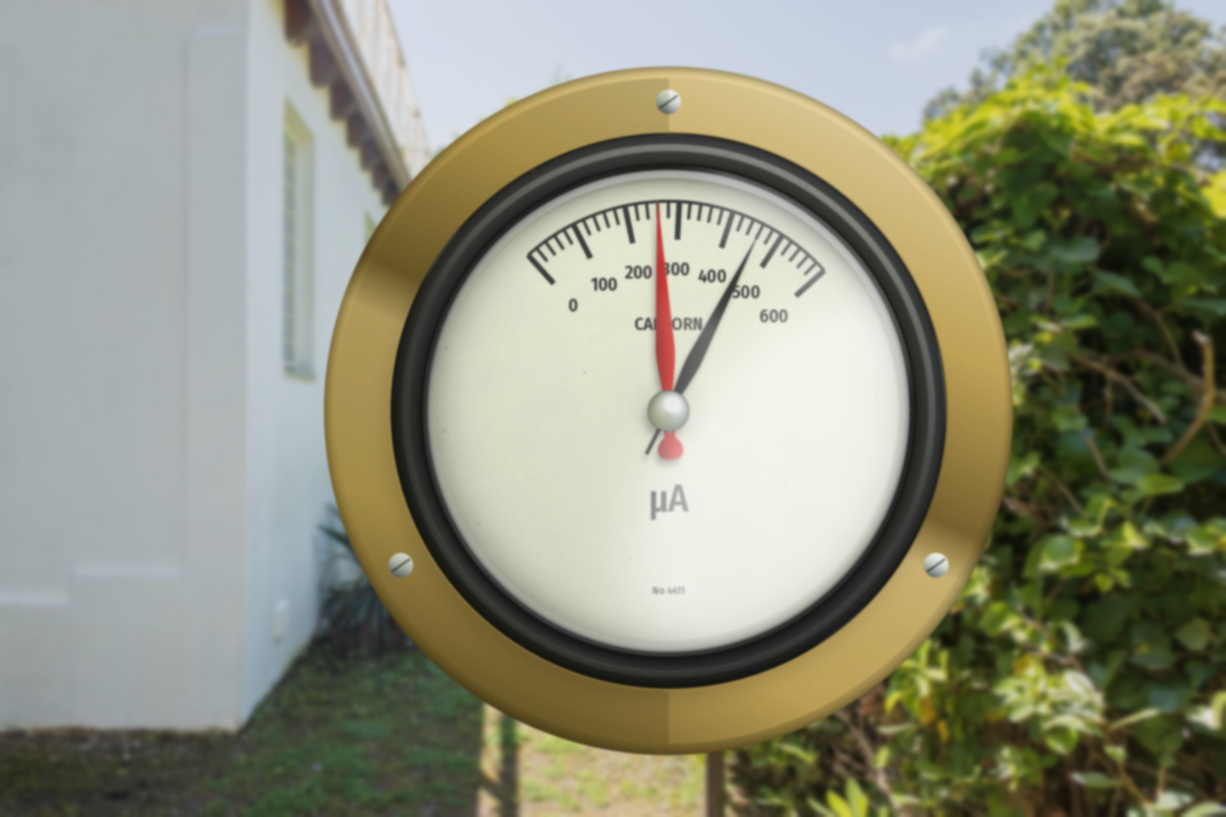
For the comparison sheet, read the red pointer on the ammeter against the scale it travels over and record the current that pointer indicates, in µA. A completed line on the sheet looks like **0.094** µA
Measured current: **260** µA
